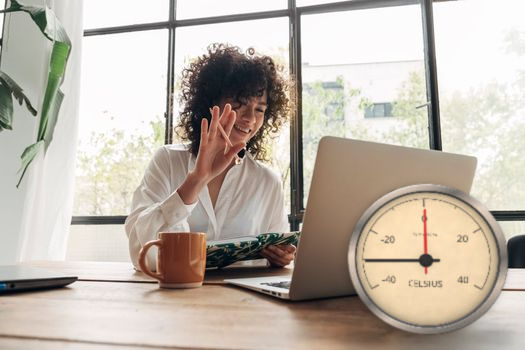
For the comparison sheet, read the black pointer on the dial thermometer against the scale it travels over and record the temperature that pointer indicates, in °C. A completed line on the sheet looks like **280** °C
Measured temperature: **-30** °C
